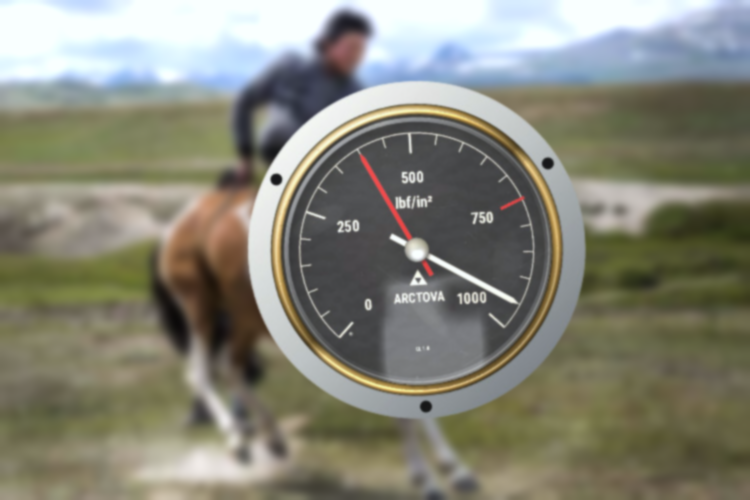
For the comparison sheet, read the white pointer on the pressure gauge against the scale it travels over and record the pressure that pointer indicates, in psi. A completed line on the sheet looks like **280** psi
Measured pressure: **950** psi
